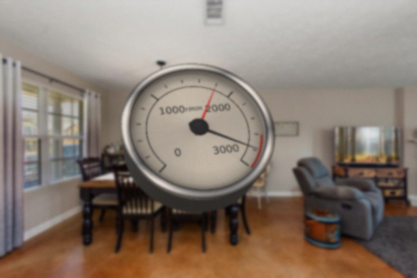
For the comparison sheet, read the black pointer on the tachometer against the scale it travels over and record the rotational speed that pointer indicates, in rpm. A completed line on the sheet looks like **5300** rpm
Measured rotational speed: **2800** rpm
